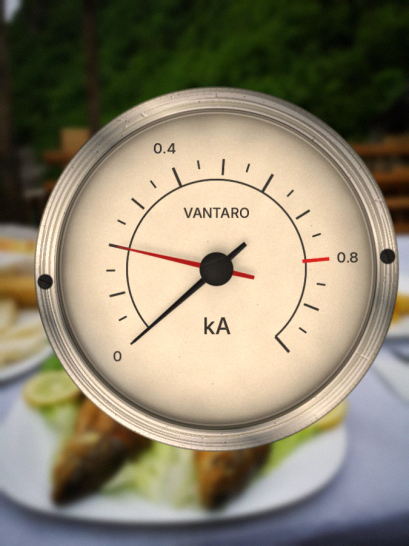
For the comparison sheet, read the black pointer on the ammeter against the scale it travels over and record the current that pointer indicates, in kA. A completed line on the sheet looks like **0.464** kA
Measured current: **0** kA
